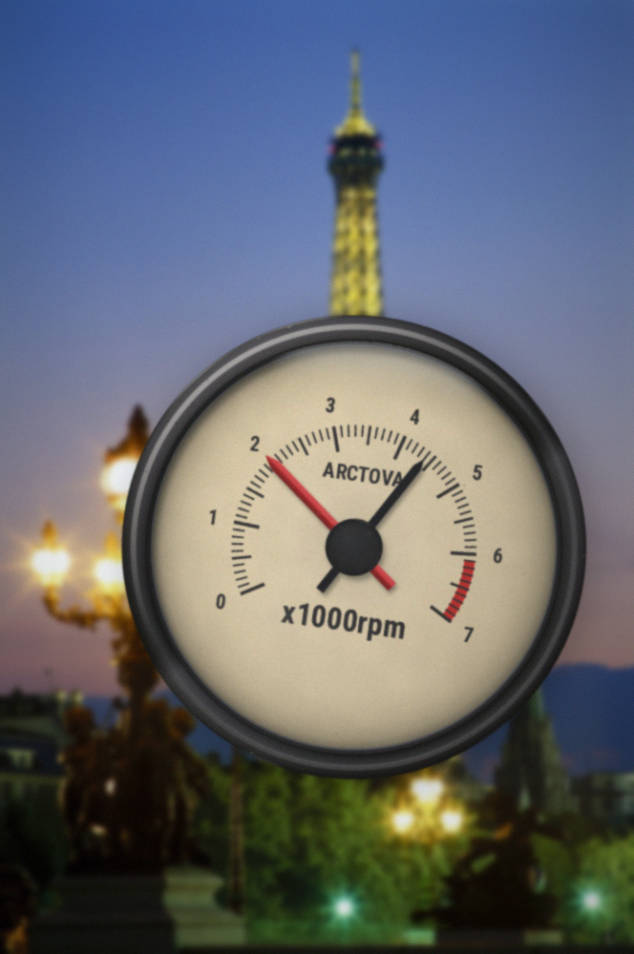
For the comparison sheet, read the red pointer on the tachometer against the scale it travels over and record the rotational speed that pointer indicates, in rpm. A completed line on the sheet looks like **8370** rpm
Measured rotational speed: **2000** rpm
